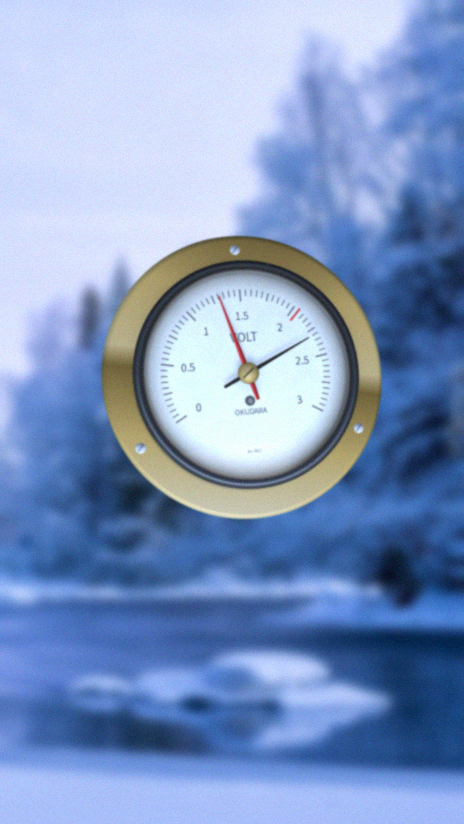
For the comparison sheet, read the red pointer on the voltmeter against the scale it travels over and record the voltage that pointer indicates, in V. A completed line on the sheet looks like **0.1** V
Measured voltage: **1.3** V
